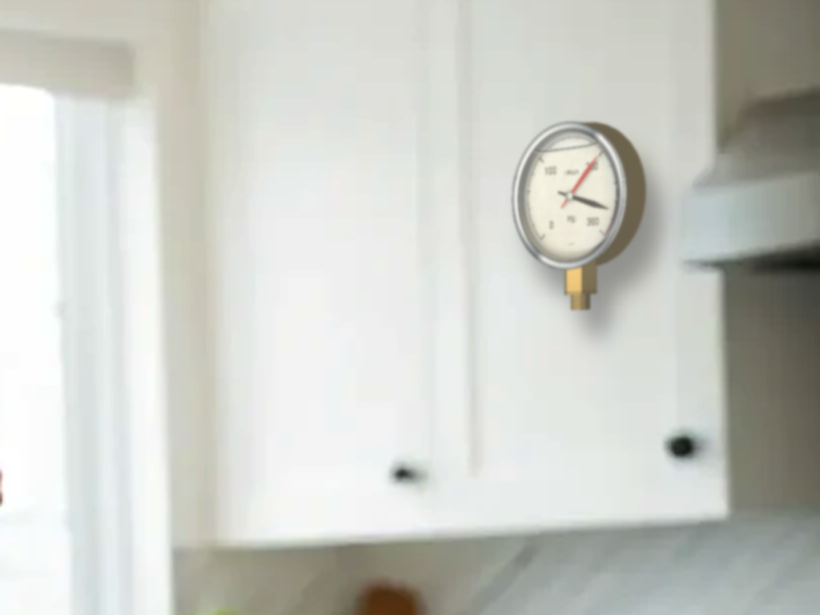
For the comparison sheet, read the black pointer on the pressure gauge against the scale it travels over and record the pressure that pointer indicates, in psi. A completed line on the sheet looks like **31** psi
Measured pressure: **270** psi
